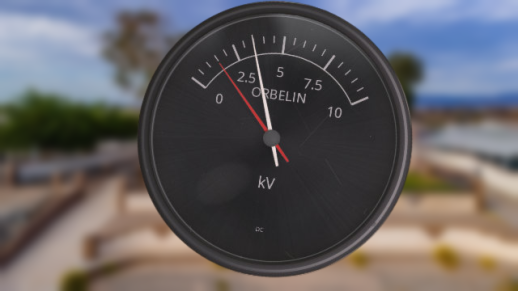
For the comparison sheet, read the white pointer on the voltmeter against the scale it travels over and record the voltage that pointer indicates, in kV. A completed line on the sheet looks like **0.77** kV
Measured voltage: **3.5** kV
